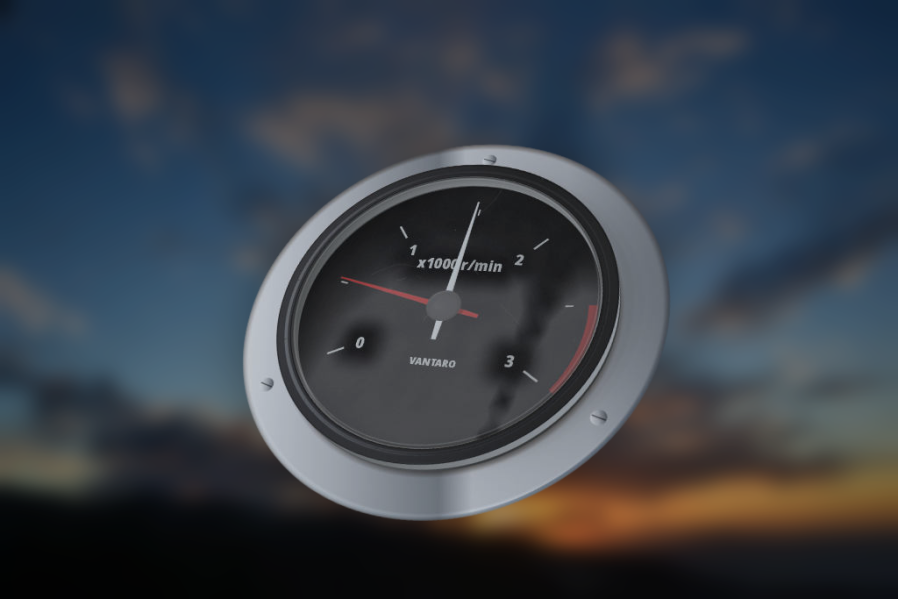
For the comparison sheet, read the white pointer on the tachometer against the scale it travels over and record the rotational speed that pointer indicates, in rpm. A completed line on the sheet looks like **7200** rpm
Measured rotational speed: **1500** rpm
